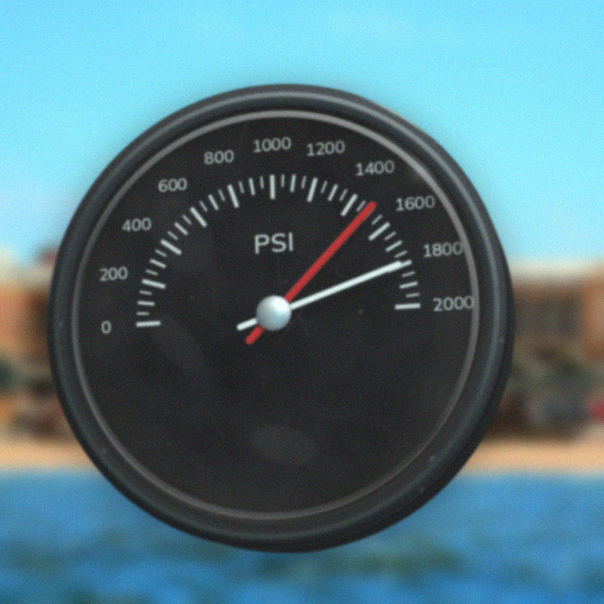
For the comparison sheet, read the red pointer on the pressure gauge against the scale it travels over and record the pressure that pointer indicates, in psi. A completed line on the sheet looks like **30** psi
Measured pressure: **1500** psi
